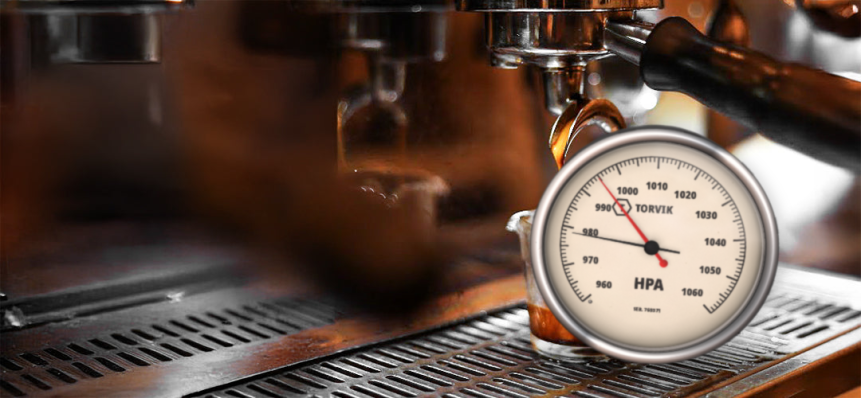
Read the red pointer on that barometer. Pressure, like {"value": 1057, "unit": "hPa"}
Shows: {"value": 995, "unit": "hPa"}
